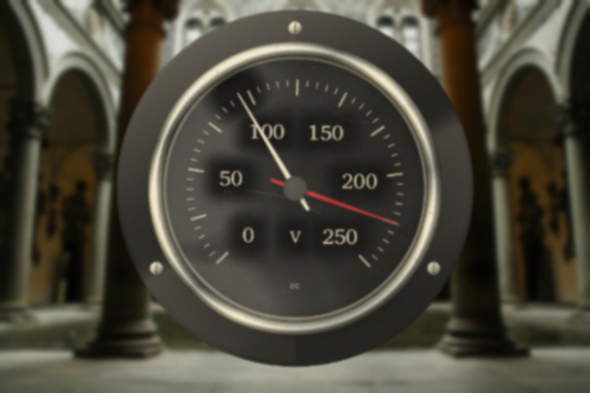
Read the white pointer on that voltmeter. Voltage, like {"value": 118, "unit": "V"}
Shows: {"value": 95, "unit": "V"}
